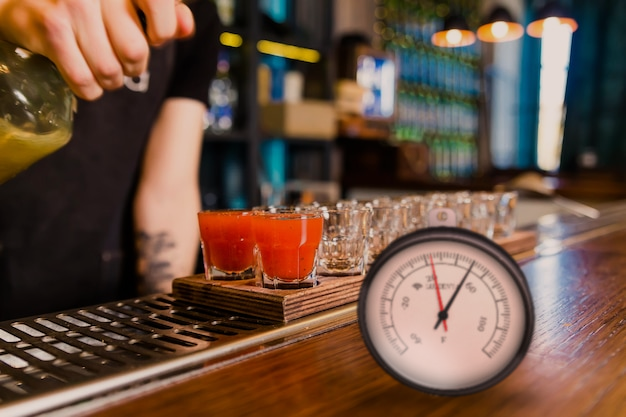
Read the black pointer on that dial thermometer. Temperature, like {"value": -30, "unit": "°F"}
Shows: {"value": 50, "unit": "°F"}
